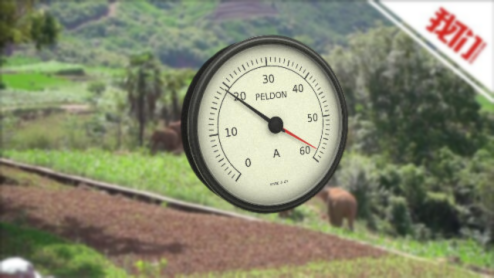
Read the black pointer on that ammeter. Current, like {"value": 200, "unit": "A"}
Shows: {"value": 19, "unit": "A"}
